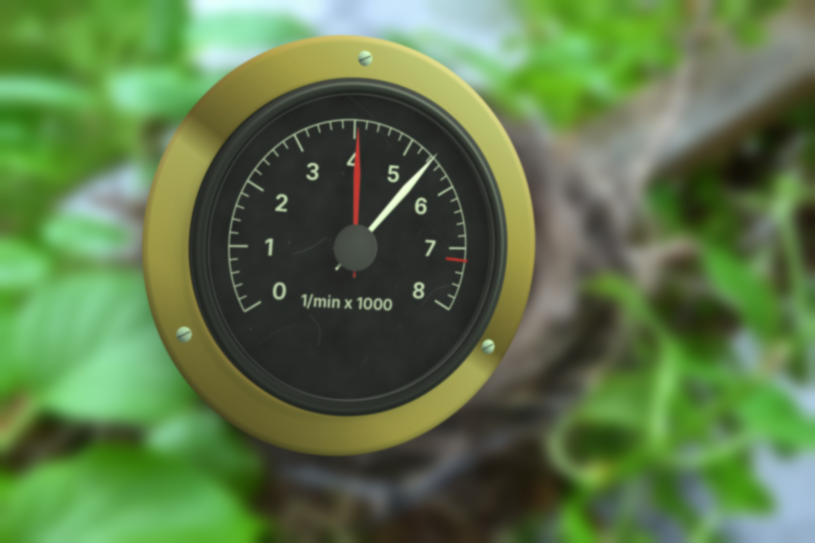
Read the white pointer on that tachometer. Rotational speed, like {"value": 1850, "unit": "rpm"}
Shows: {"value": 5400, "unit": "rpm"}
